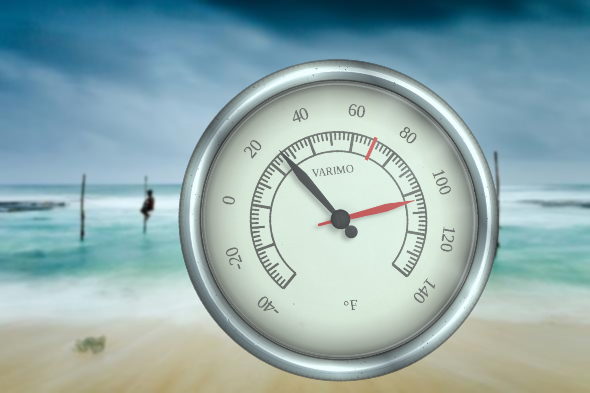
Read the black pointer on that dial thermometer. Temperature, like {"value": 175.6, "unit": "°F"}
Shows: {"value": 26, "unit": "°F"}
